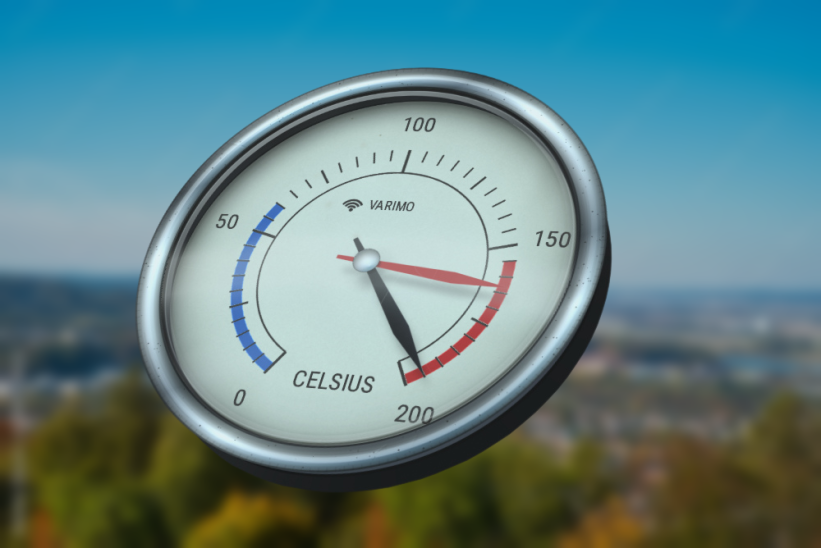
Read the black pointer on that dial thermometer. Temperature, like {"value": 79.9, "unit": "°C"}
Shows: {"value": 195, "unit": "°C"}
